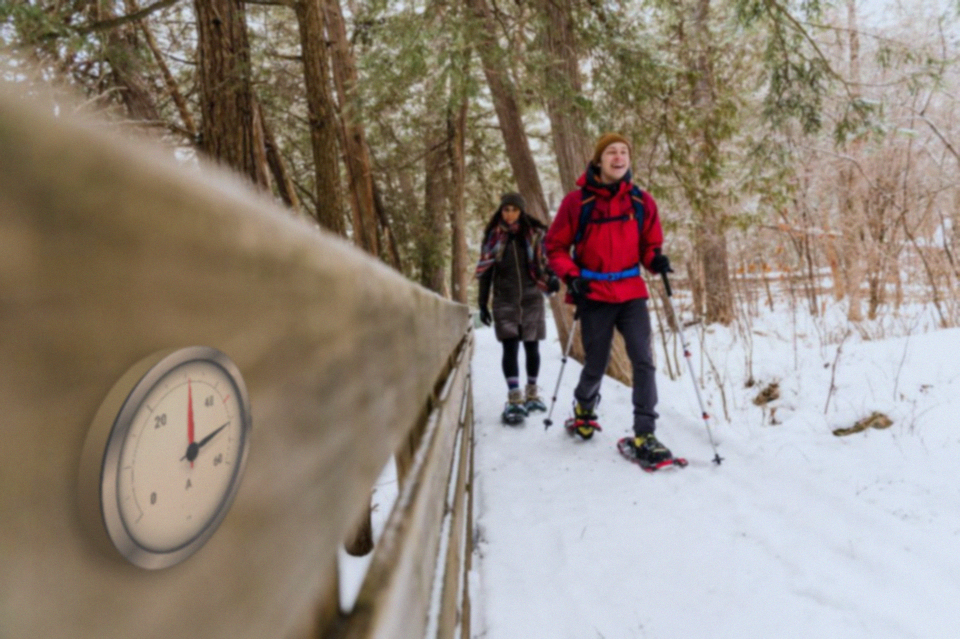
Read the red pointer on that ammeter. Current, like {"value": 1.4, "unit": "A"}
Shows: {"value": 30, "unit": "A"}
